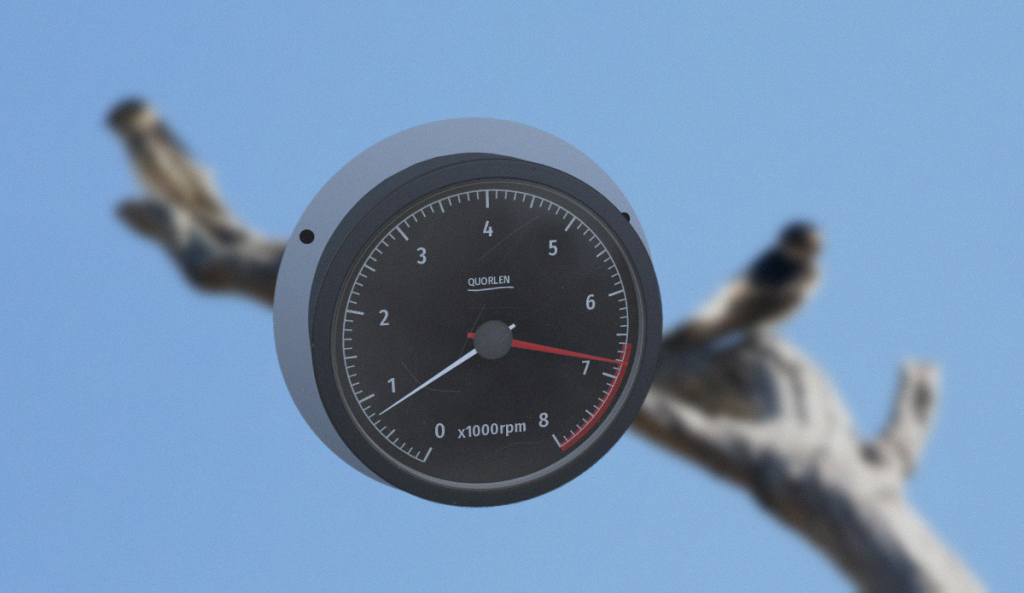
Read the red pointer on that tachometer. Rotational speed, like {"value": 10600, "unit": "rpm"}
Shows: {"value": 6800, "unit": "rpm"}
